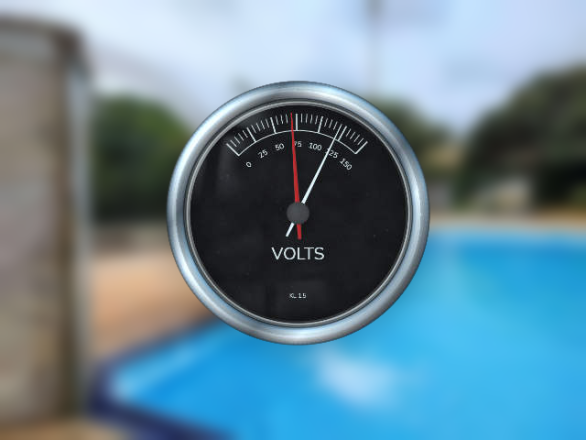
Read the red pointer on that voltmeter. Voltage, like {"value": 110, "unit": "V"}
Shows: {"value": 70, "unit": "V"}
